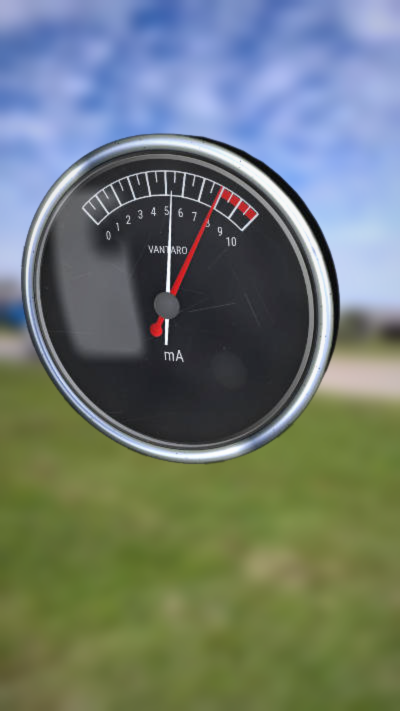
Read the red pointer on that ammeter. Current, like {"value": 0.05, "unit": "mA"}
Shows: {"value": 8, "unit": "mA"}
